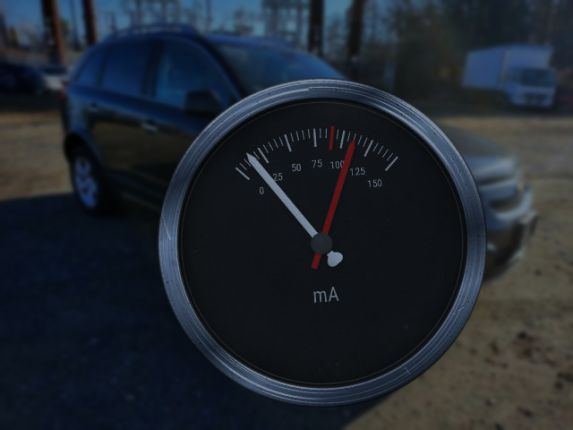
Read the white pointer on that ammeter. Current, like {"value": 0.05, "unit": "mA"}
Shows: {"value": 15, "unit": "mA"}
